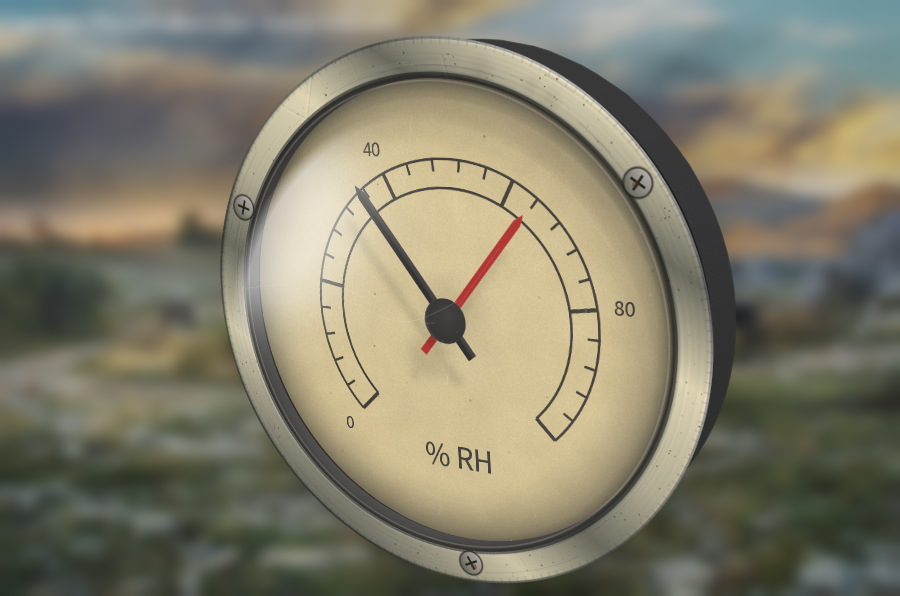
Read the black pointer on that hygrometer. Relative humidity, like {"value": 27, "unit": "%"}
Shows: {"value": 36, "unit": "%"}
